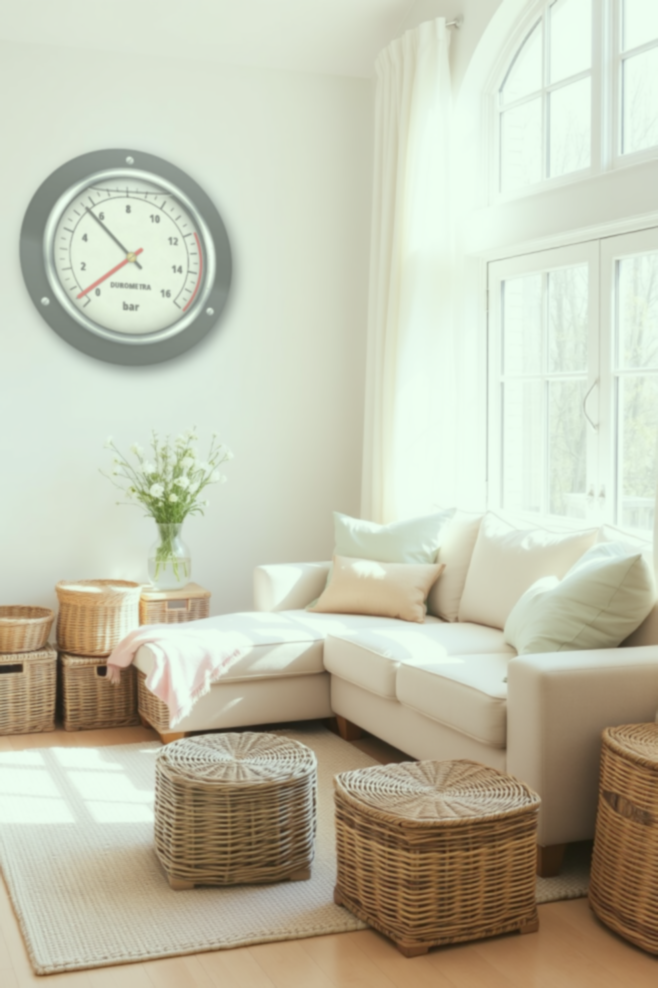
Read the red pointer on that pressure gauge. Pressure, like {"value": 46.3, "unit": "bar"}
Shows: {"value": 0.5, "unit": "bar"}
